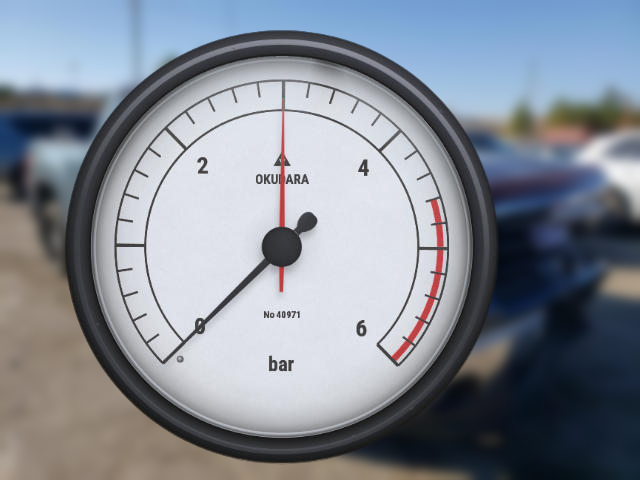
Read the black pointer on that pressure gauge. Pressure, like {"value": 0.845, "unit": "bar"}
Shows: {"value": 0, "unit": "bar"}
